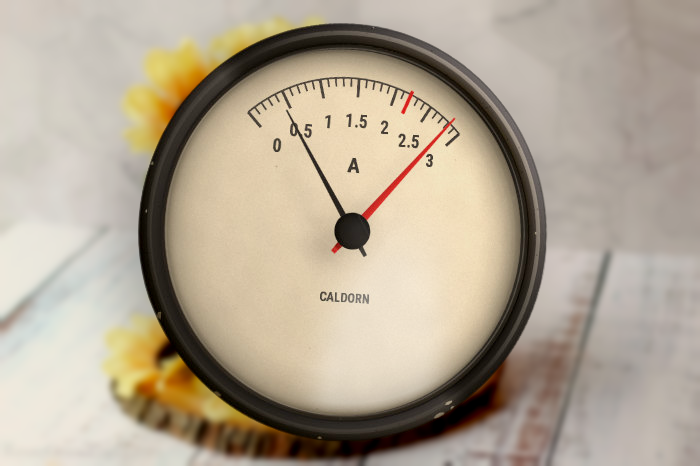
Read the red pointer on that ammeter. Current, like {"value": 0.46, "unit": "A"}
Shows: {"value": 2.8, "unit": "A"}
